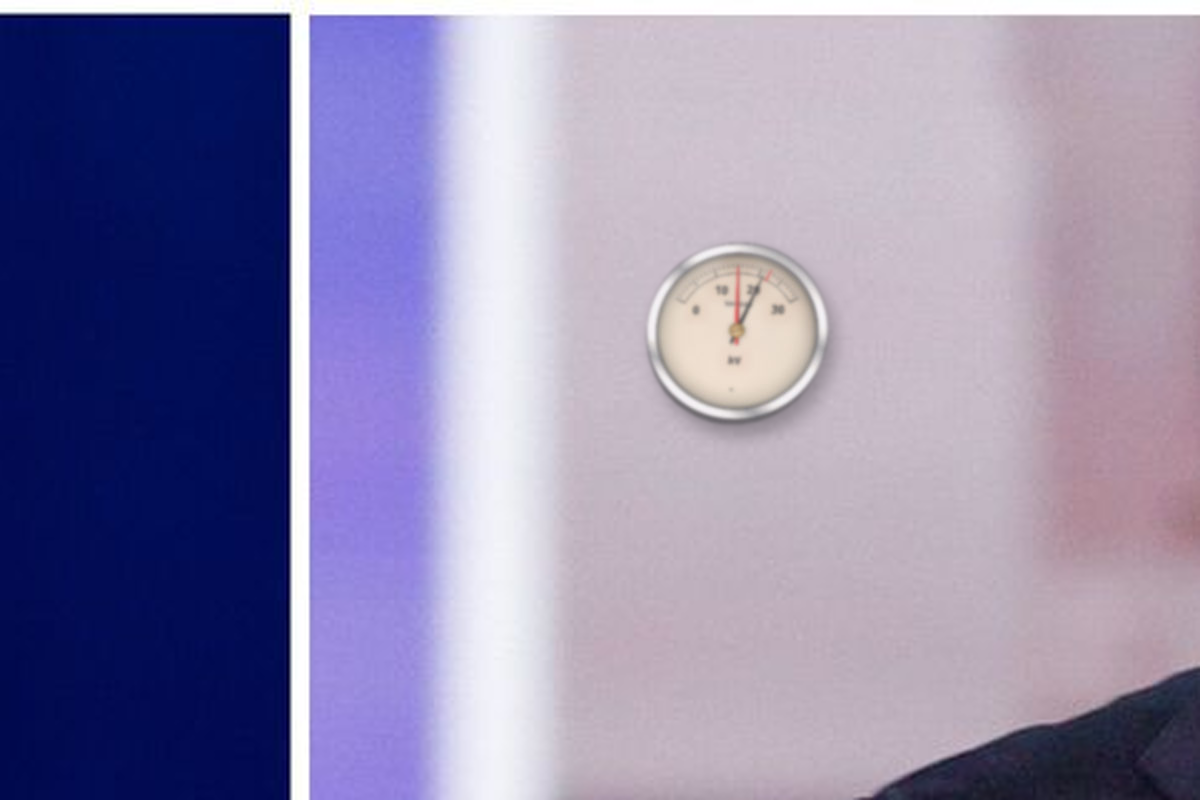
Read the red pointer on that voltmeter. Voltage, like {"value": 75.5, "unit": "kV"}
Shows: {"value": 15, "unit": "kV"}
